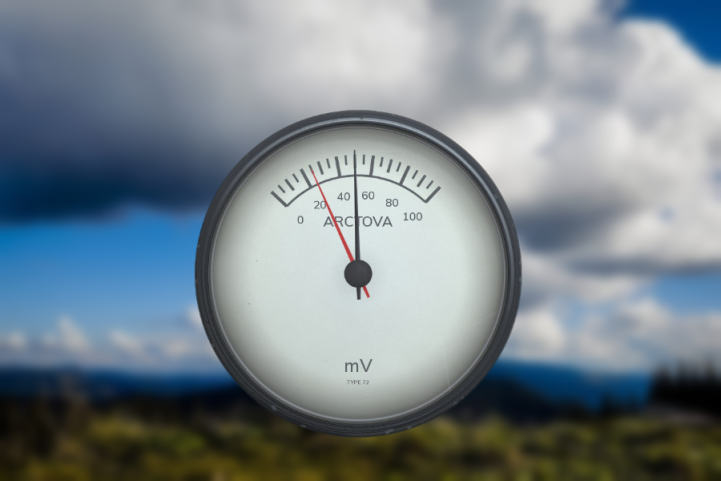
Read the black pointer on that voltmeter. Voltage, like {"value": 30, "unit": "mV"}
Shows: {"value": 50, "unit": "mV"}
